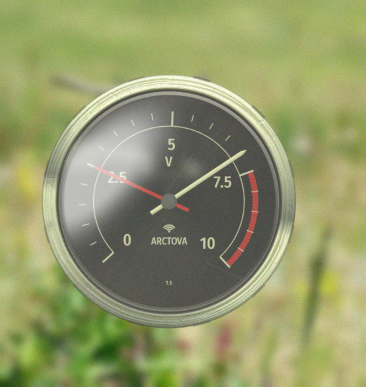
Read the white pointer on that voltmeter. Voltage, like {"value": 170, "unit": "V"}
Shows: {"value": 7, "unit": "V"}
